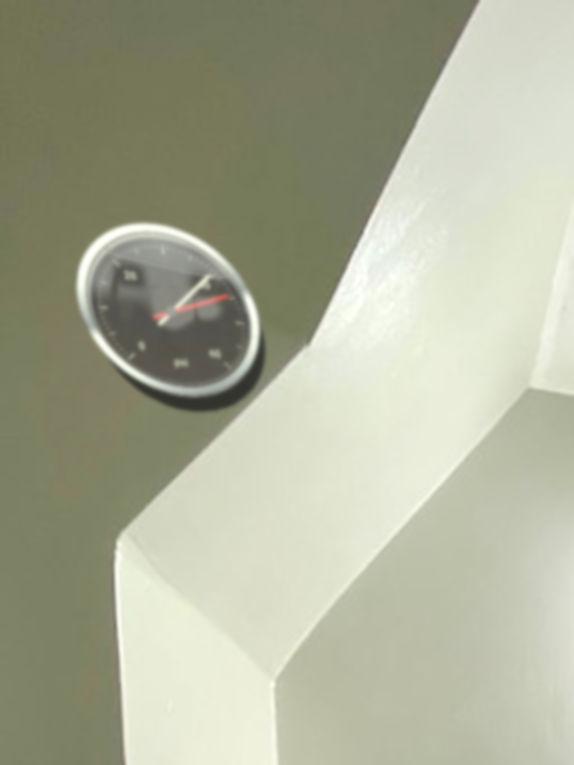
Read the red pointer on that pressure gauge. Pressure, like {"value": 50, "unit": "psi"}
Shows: {"value": 45, "unit": "psi"}
